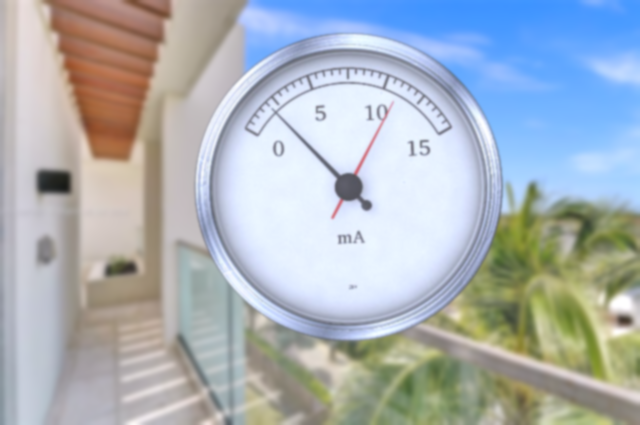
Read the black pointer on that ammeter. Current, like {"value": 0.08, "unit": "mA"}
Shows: {"value": 2, "unit": "mA"}
